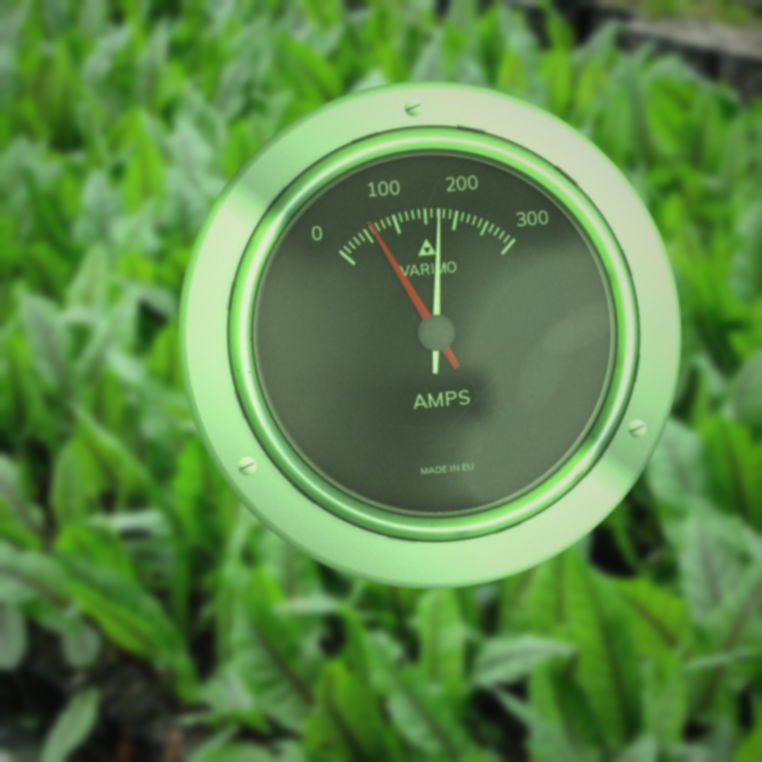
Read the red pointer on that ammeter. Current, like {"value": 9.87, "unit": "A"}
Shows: {"value": 60, "unit": "A"}
